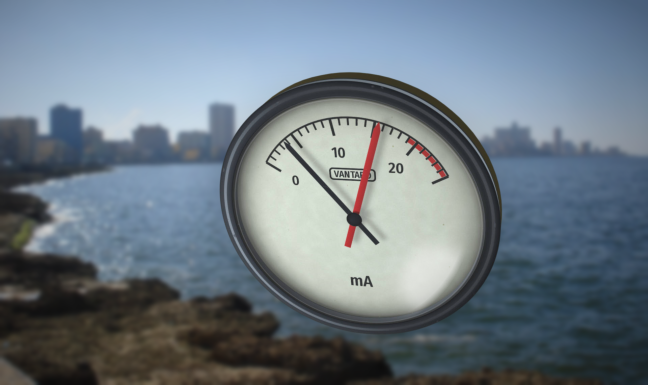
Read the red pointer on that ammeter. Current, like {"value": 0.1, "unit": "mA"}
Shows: {"value": 15.5, "unit": "mA"}
